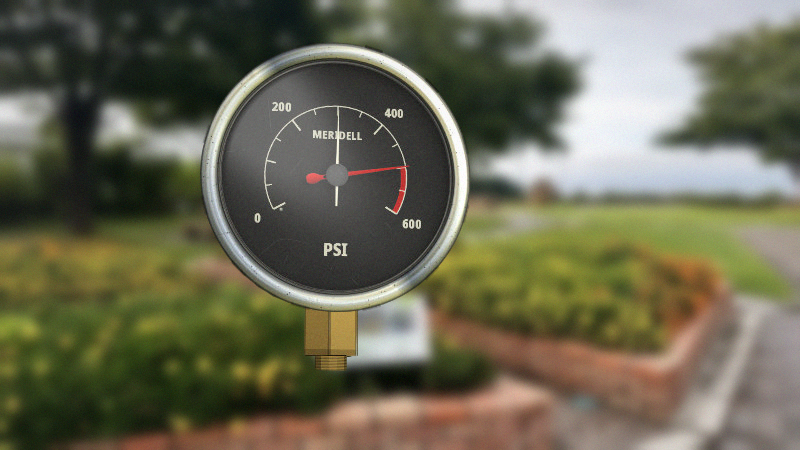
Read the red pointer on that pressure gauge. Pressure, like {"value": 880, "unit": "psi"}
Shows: {"value": 500, "unit": "psi"}
